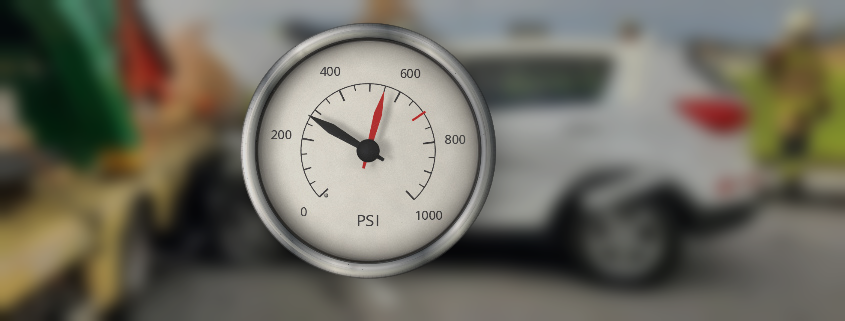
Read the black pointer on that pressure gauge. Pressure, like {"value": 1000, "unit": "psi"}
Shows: {"value": 275, "unit": "psi"}
